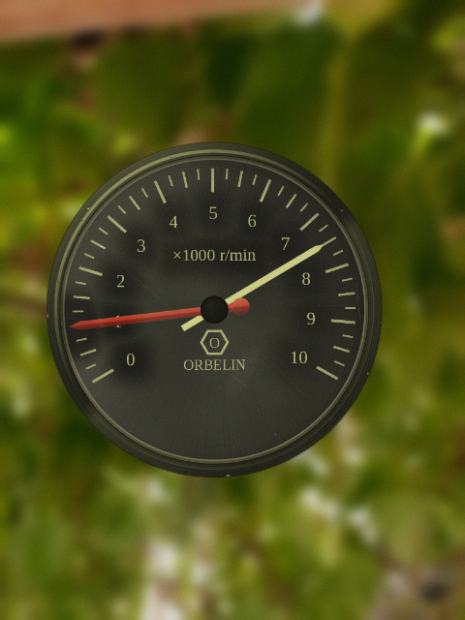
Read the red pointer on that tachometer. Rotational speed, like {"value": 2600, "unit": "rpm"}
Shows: {"value": 1000, "unit": "rpm"}
